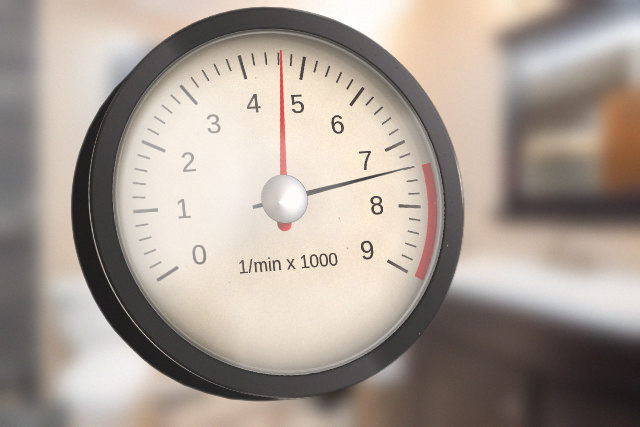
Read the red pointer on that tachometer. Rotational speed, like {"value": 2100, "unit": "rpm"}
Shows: {"value": 4600, "unit": "rpm"}
